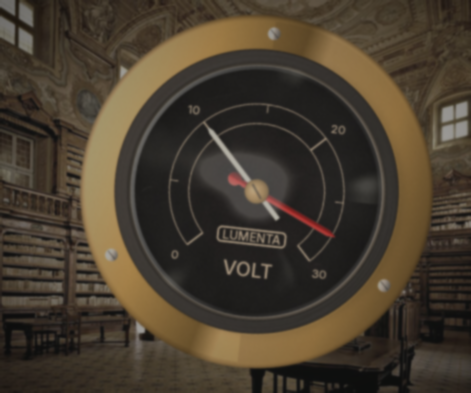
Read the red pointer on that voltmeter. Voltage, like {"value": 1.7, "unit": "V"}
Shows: {"value": 27.5, "unit": "V"}
